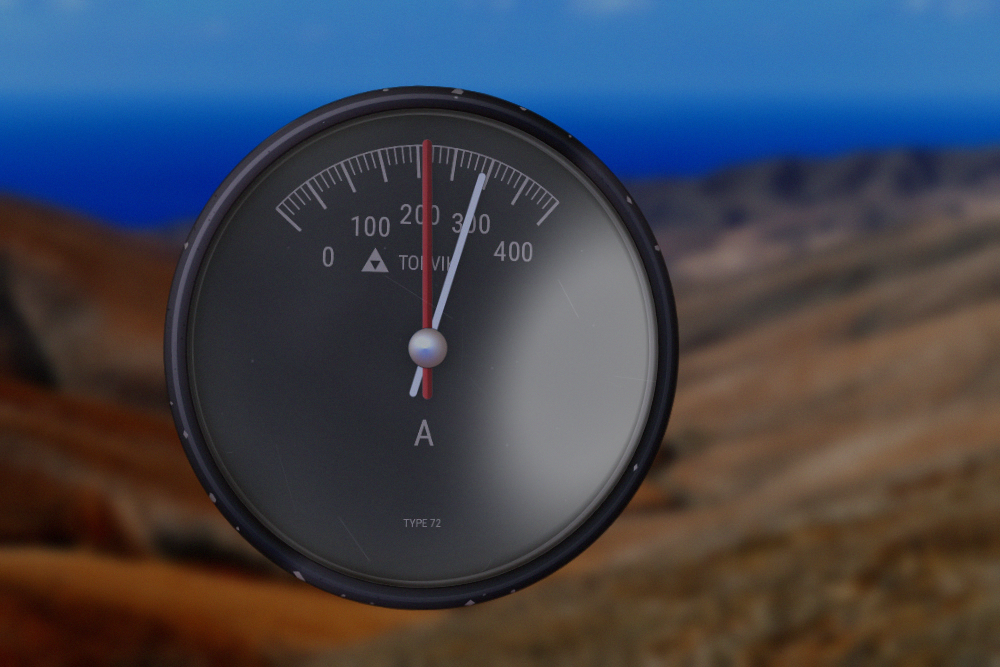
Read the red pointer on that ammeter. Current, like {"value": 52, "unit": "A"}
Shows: {"value": 210, "unit": "A"}
